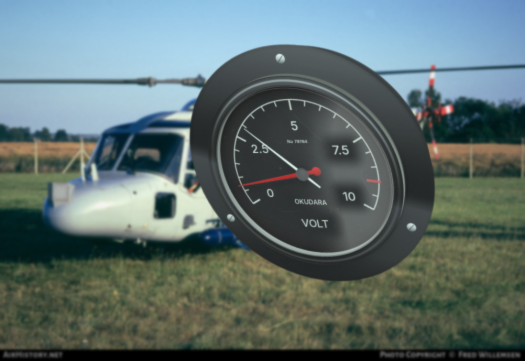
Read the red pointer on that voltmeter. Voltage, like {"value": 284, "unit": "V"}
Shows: {"value": 0.75, "unit": "V"}
